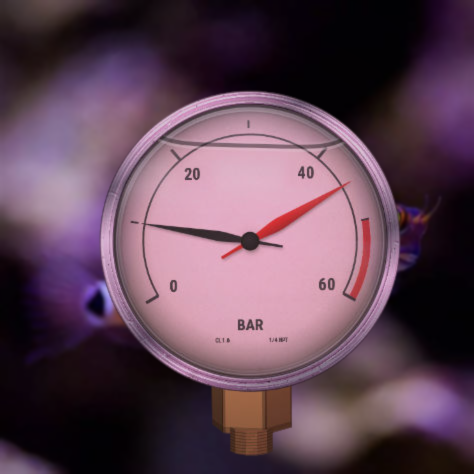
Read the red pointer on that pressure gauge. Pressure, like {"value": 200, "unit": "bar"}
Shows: {"value": 45, "unit": "bar"}
